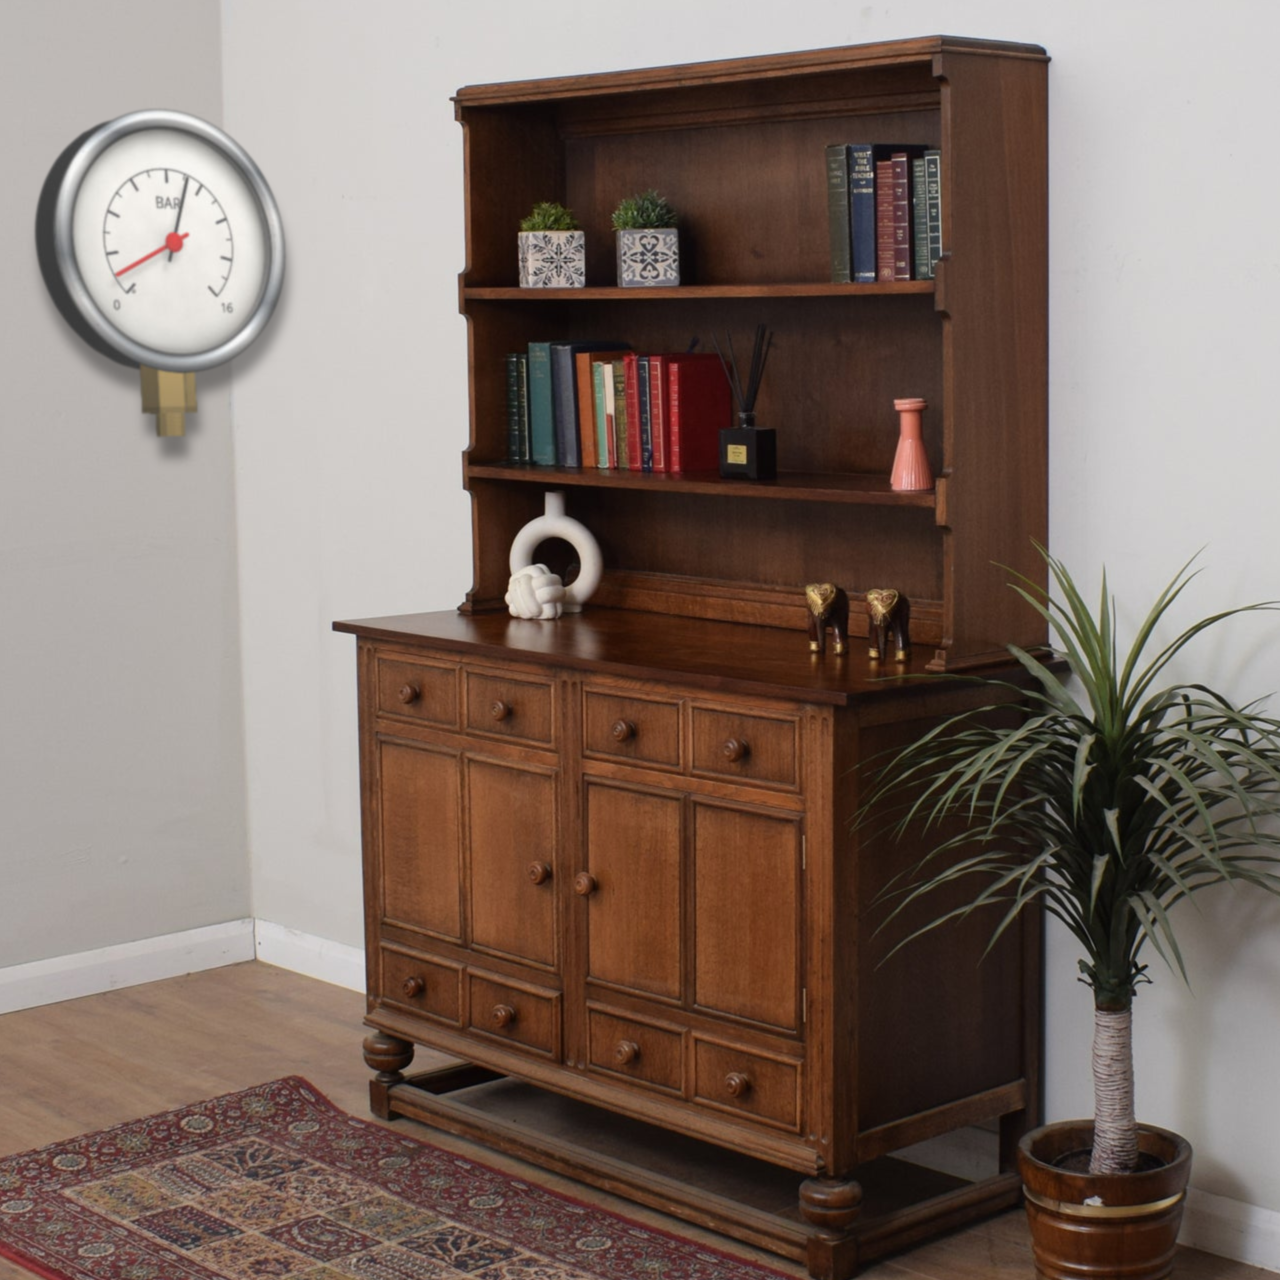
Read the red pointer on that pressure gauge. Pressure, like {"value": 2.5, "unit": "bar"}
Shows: {"value": 1, "unit": "bar"}
